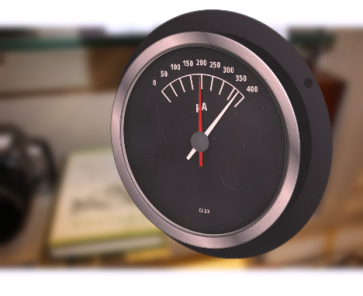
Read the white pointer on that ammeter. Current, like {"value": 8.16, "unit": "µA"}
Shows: {"value": 375, "unit": "µA"}
